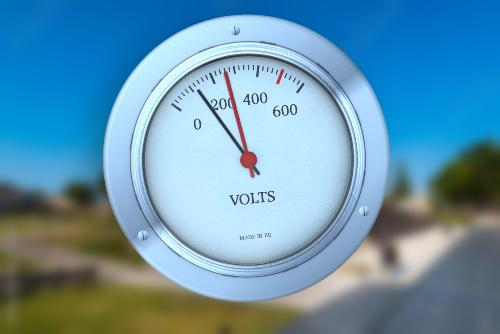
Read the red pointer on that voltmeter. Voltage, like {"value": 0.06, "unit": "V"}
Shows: {"value": 260, "unit": "V"}
